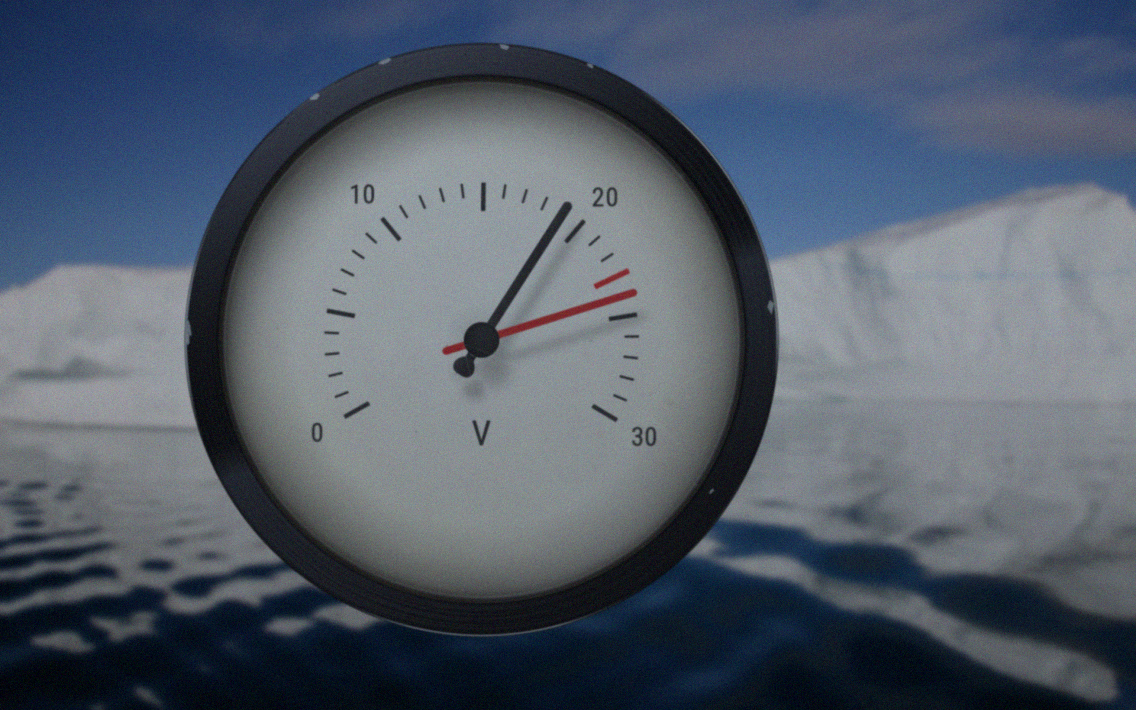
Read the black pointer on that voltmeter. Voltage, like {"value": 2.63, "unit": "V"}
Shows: {"value": 19, "unit": "V"}
